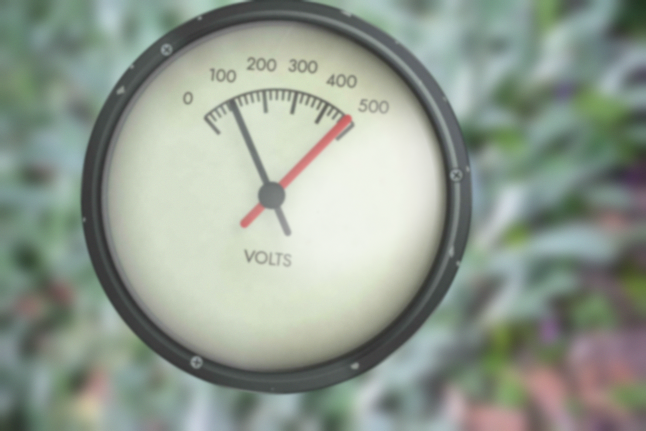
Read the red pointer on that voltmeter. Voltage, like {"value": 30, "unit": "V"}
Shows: {"value": 480, "unit": "V"}
